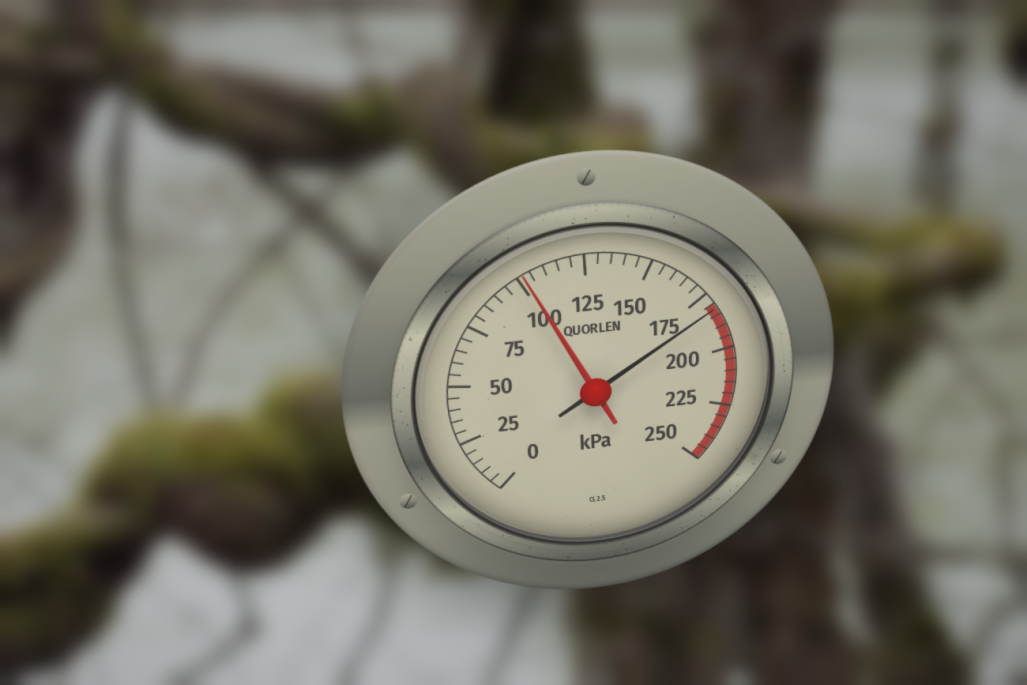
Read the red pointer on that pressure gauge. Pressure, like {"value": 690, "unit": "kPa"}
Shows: {"value": 102.5, "unit": "kPa"}
